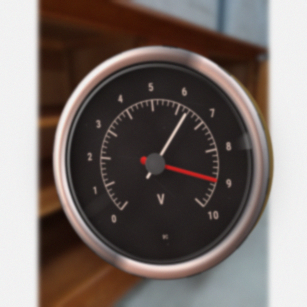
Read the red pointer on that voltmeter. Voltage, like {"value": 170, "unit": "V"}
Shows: {"value": 9, "unit": "V"}
